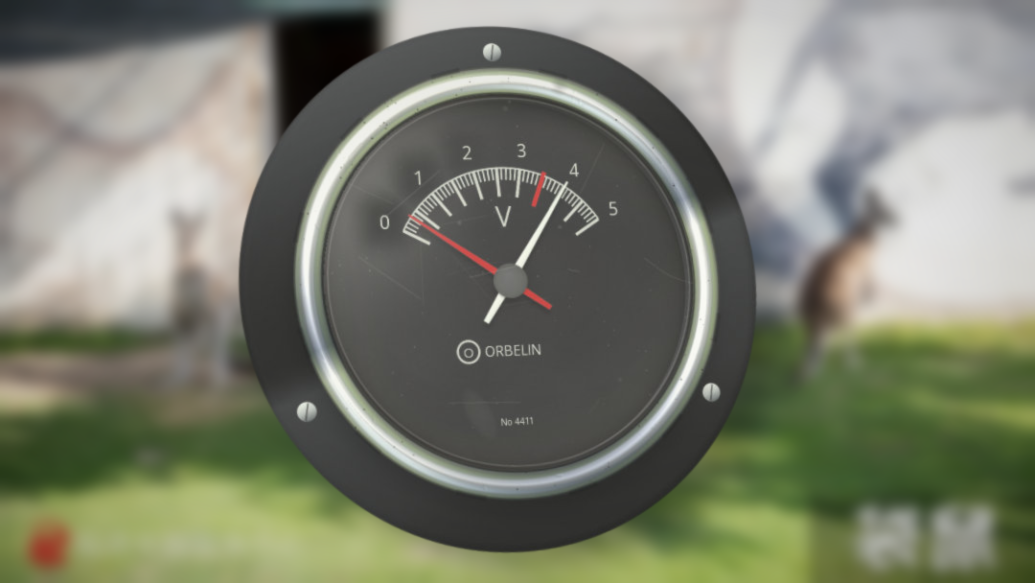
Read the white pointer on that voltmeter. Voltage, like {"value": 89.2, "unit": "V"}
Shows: {"value": 4, "unit": "V"}
